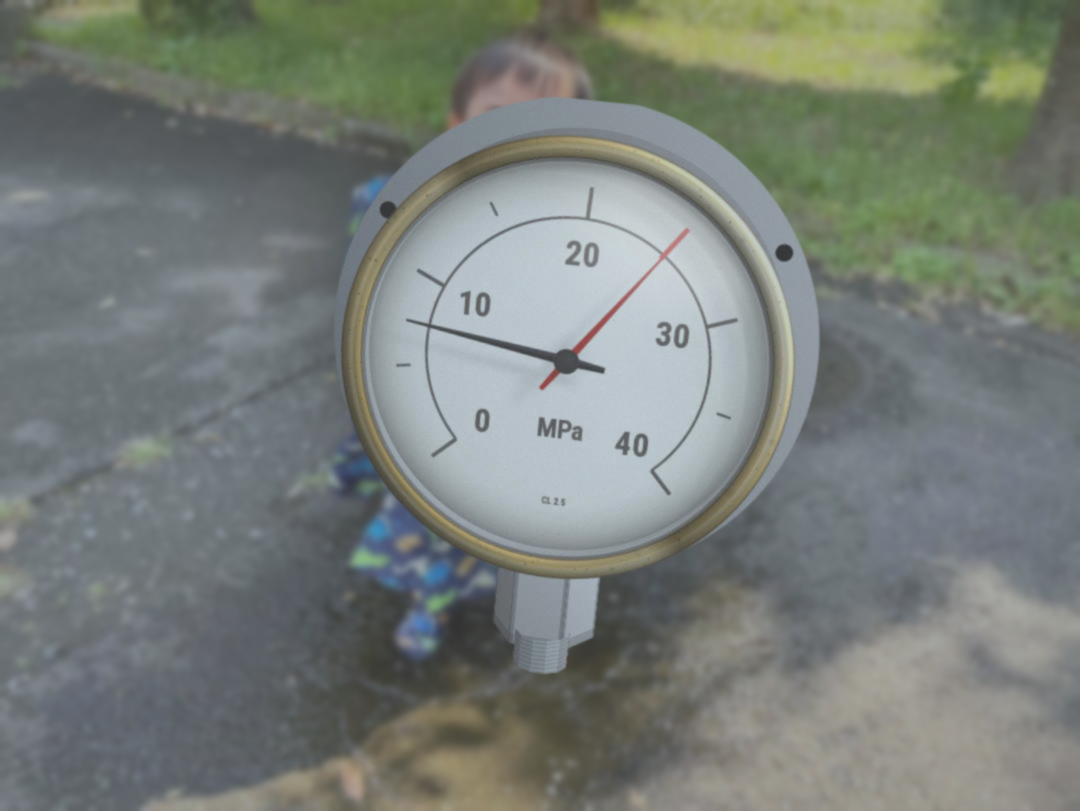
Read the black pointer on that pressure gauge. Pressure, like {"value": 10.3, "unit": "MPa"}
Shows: {"value": 7.5, "unit": "MPa"}
